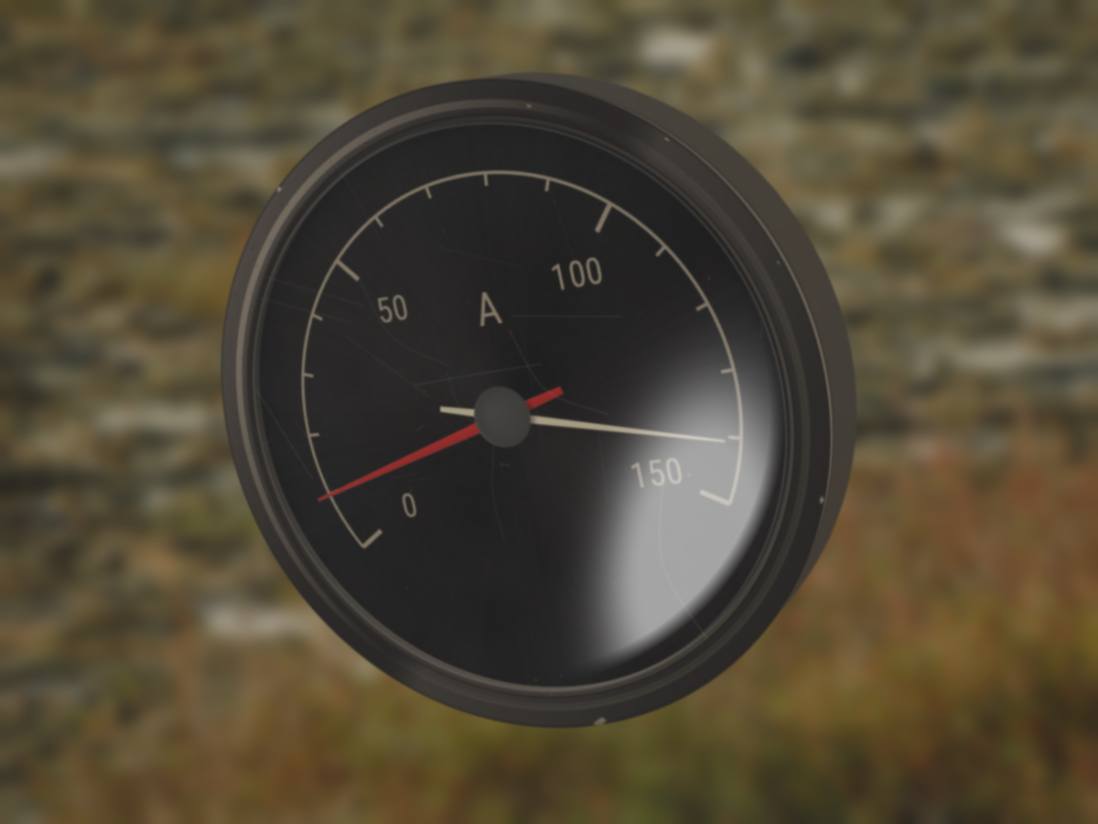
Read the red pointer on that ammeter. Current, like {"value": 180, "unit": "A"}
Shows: {"value": 10, "unit": "A"}
